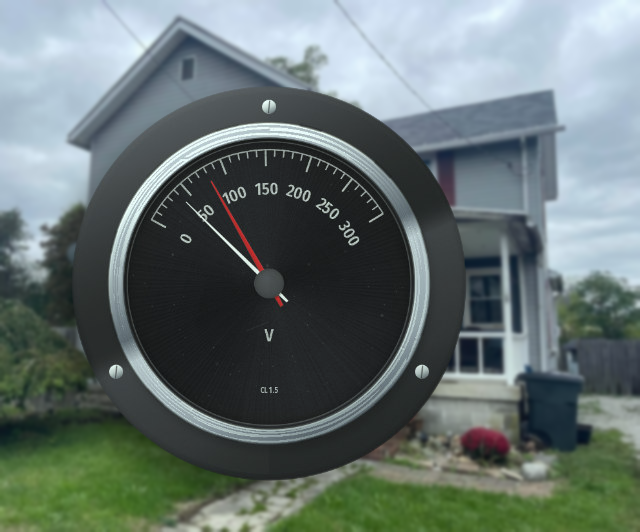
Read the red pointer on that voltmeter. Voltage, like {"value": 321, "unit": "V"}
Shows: {"value": 80, "unit": "V"}
